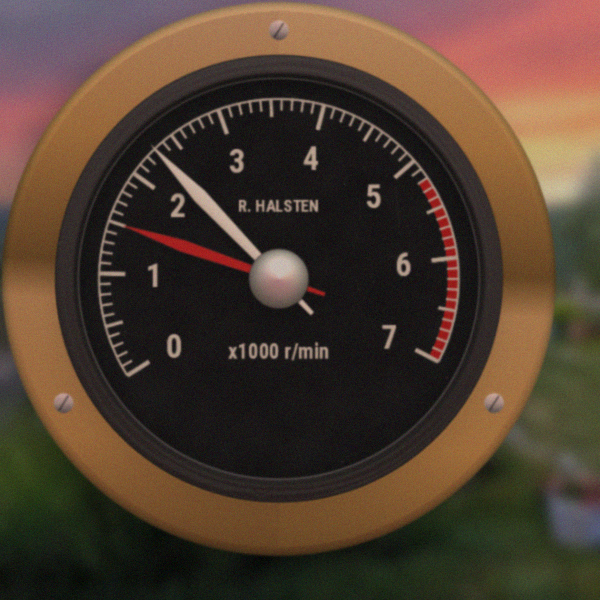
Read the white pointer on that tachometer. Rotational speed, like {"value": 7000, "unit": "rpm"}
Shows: {"value": 2300, "unit": "rpm"}
